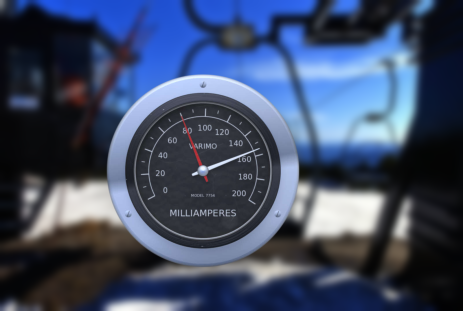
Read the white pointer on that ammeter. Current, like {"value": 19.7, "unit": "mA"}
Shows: {"value": 155, "unit": "mA"}
